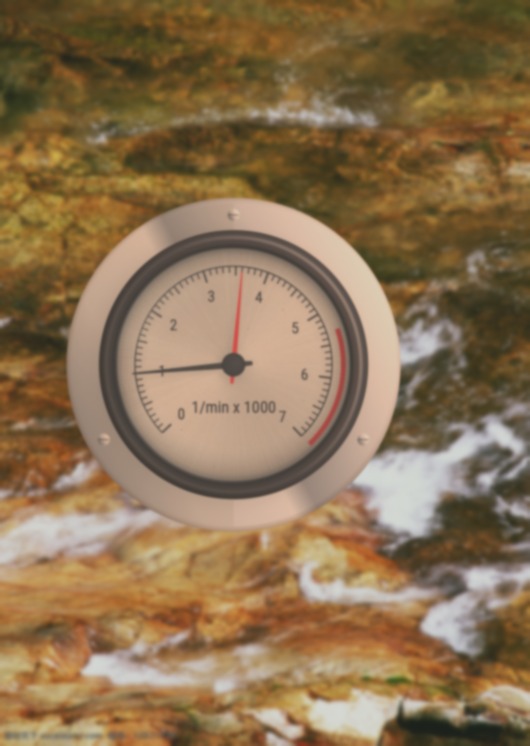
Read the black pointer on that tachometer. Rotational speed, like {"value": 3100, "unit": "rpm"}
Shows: {"value": 1000, "unit": "rpm"}
